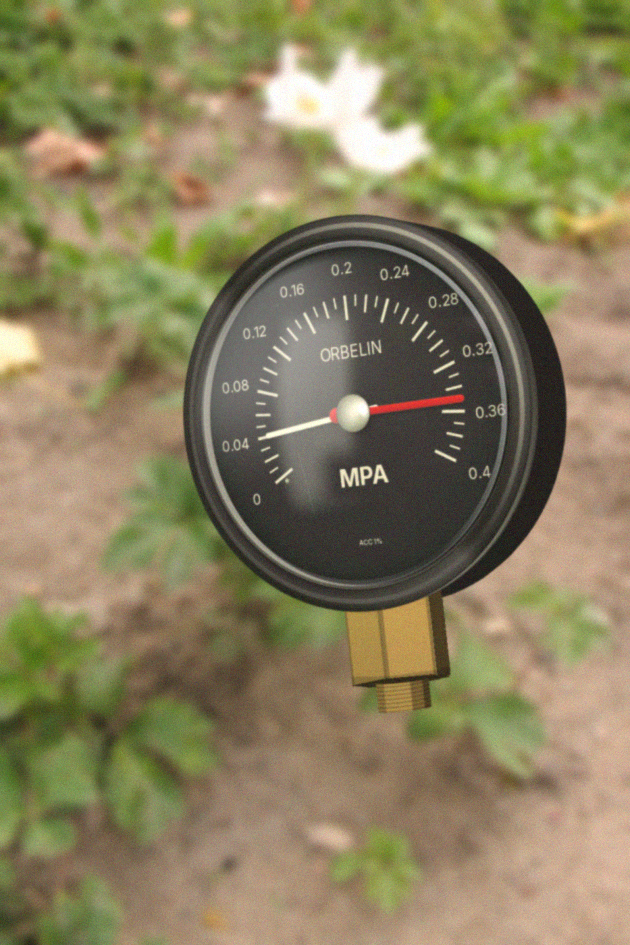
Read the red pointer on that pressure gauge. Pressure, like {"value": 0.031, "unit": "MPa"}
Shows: {"value": 0.35, "unit": "MPa"}
